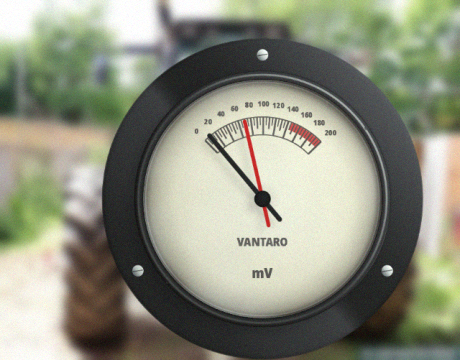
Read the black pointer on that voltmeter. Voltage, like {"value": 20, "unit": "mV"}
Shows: {"value": 10, "unit": "mV"}
